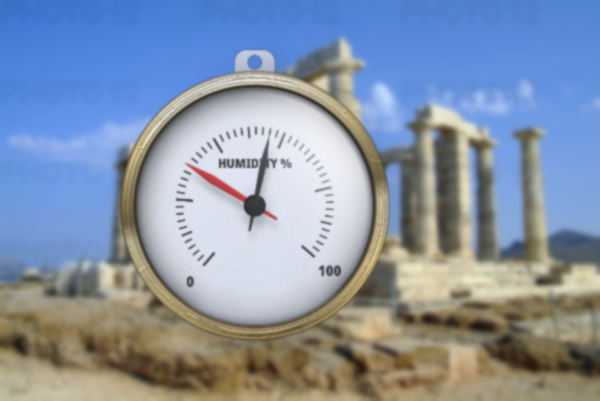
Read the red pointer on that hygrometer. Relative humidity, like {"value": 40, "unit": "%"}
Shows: {"value": 30, "unit": "%"}
